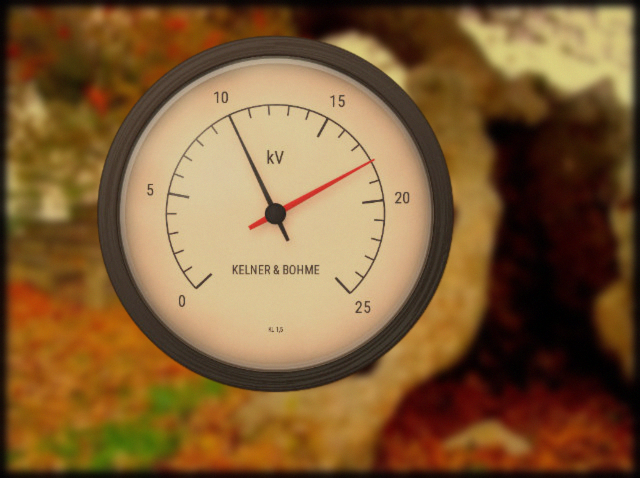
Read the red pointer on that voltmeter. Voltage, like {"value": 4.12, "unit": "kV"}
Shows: {"value": 18, "unit": "kV"}
